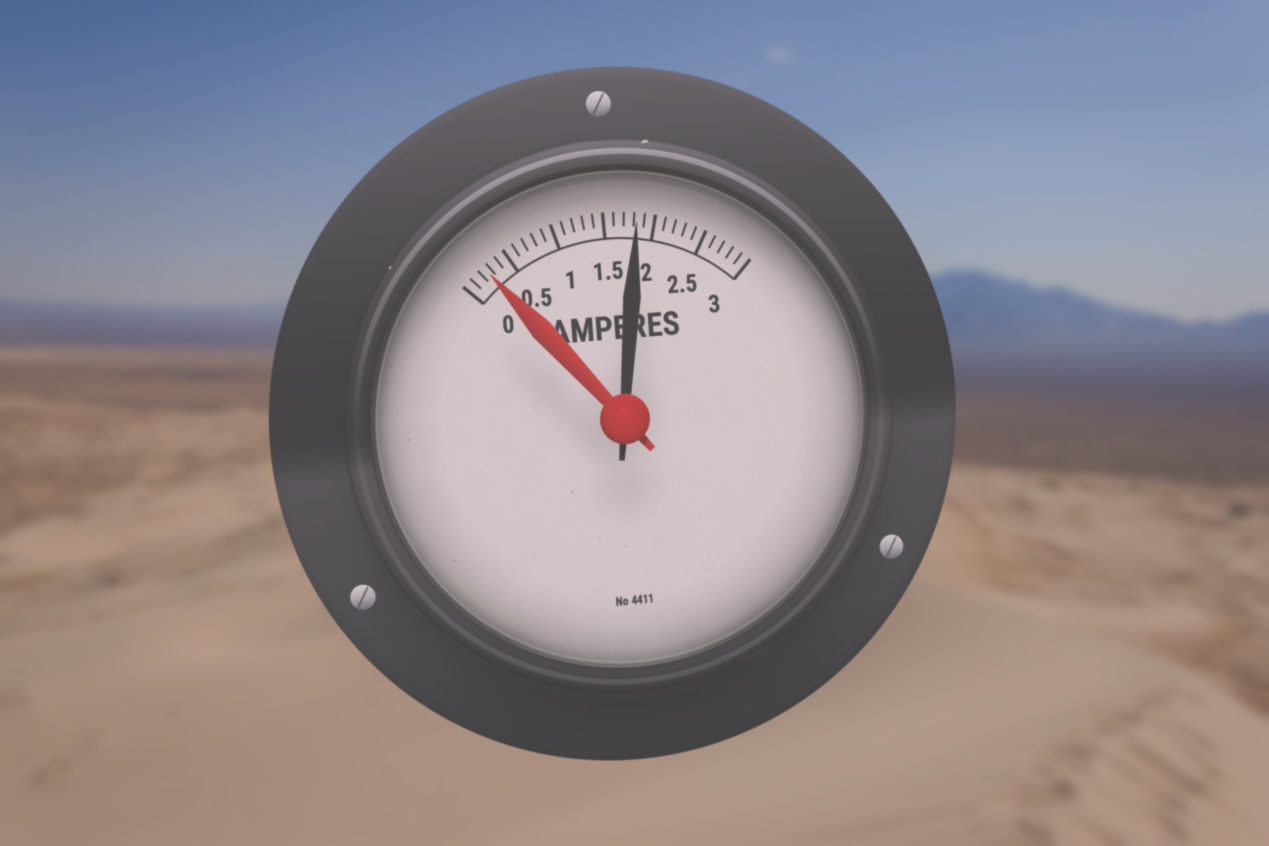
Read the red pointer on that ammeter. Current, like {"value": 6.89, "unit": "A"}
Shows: {"value": 0.25, "unit": "A"}
